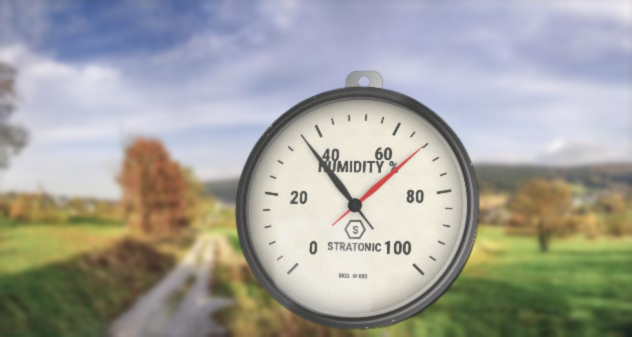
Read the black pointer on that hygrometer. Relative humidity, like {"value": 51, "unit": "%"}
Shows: {"value": 36, "unit": "%"}
